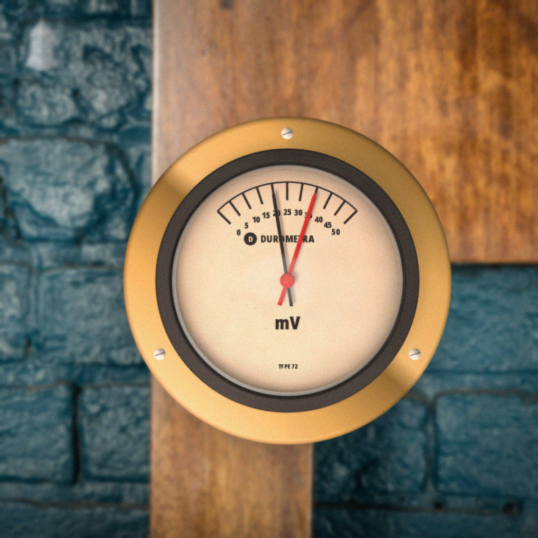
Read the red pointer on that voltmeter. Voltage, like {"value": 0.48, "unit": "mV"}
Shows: {"value": 35, "unit": "mV"}
